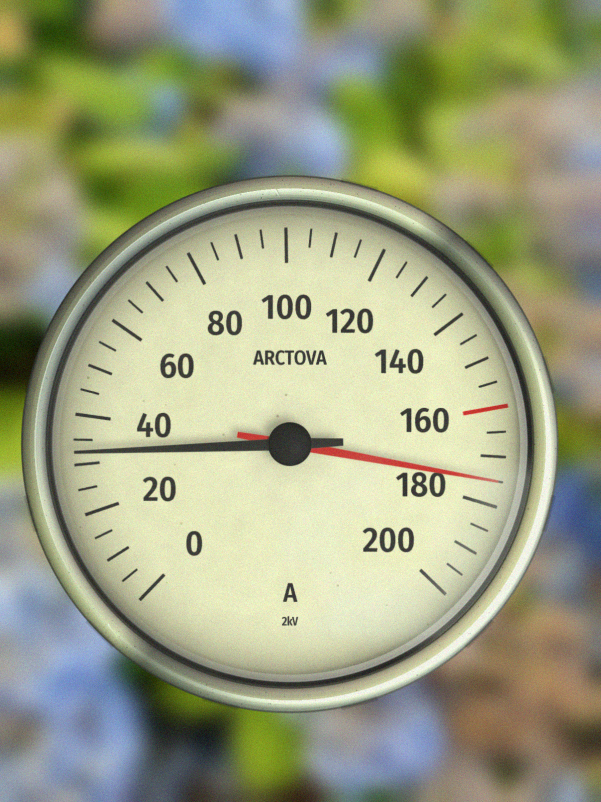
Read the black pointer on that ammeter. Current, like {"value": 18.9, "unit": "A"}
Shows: {"value": 32.5, "unit": "A"}
